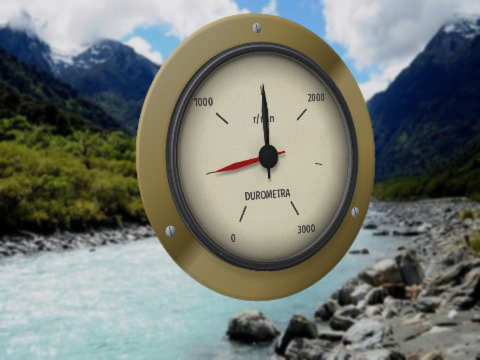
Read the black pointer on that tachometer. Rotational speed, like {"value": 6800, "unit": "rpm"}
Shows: {"value": 1500, "unit": "rpm"}
